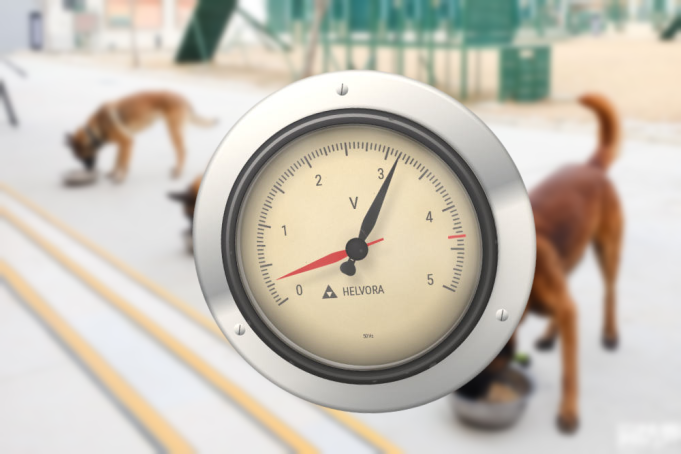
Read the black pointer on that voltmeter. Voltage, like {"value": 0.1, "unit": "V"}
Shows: {"value": 3.15, "unit": "V"}
